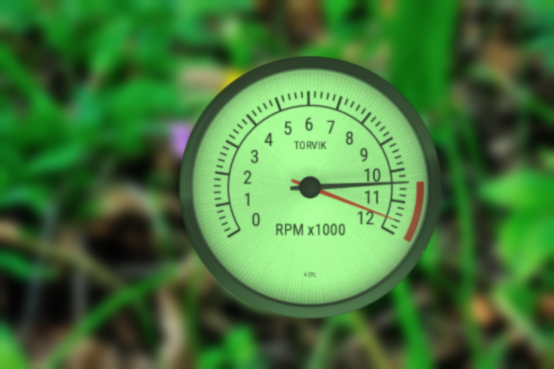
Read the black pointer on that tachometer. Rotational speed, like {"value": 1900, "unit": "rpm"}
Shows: {"value": 10400, "unit": "rpm"}
